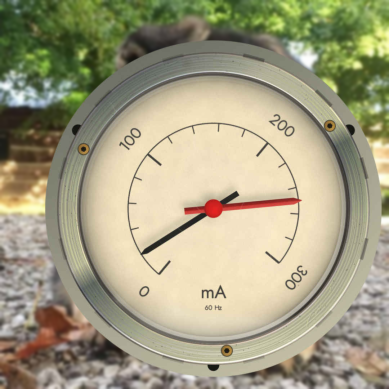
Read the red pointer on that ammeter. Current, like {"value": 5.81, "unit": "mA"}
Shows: {"value": 250, "unit": "mA"}
